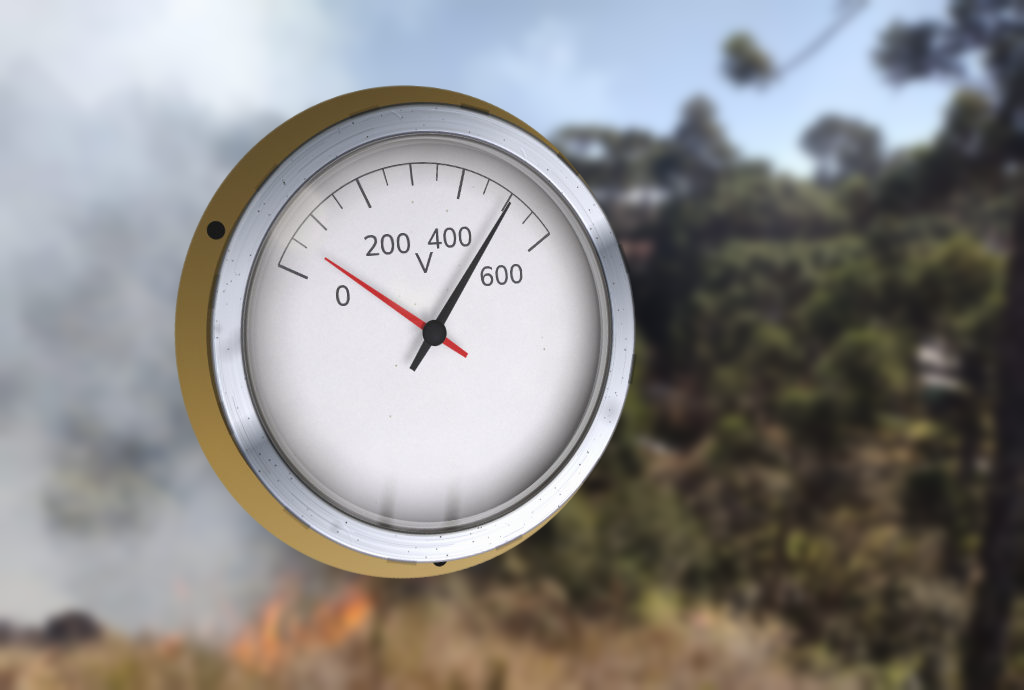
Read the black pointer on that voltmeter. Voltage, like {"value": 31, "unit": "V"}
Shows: {"value": 500, "unit": "V"}
